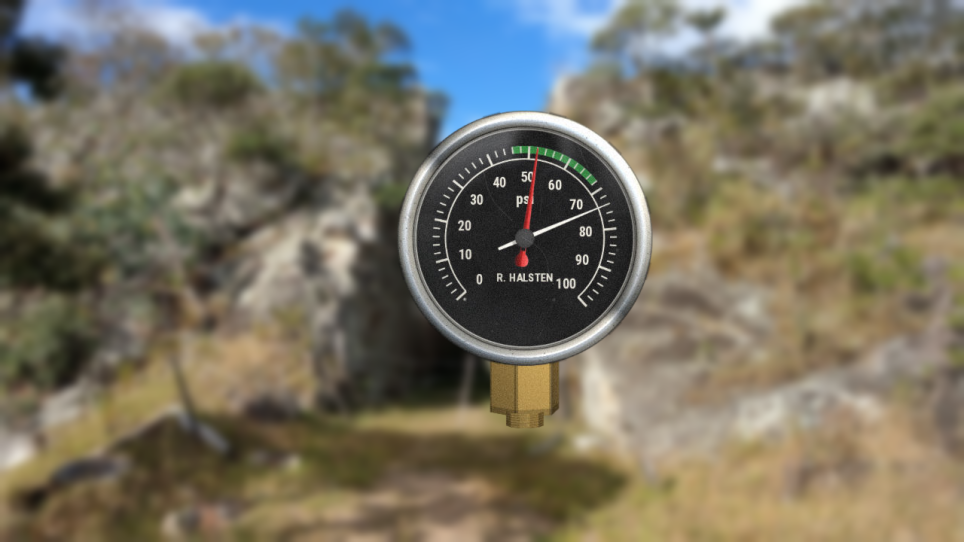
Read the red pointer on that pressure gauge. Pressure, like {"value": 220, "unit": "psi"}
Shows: {"value": 52, "unit": "psi"}
